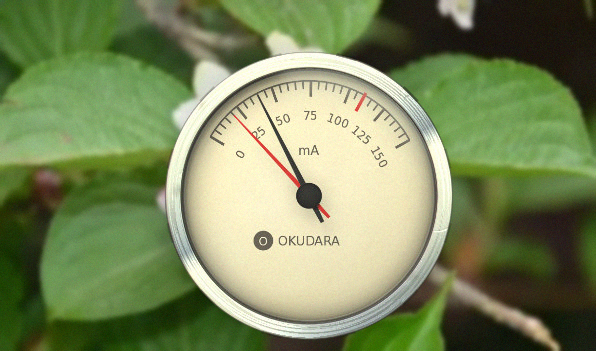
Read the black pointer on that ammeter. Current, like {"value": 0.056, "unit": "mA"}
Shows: {"value": 40, "unit": "mA"}
